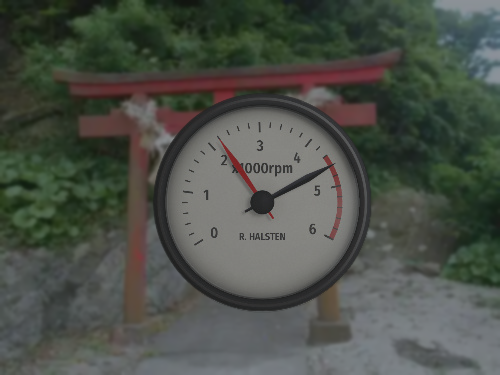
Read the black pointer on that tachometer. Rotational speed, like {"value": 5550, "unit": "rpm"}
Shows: {"value": 4600, "unit": "rpm"}
